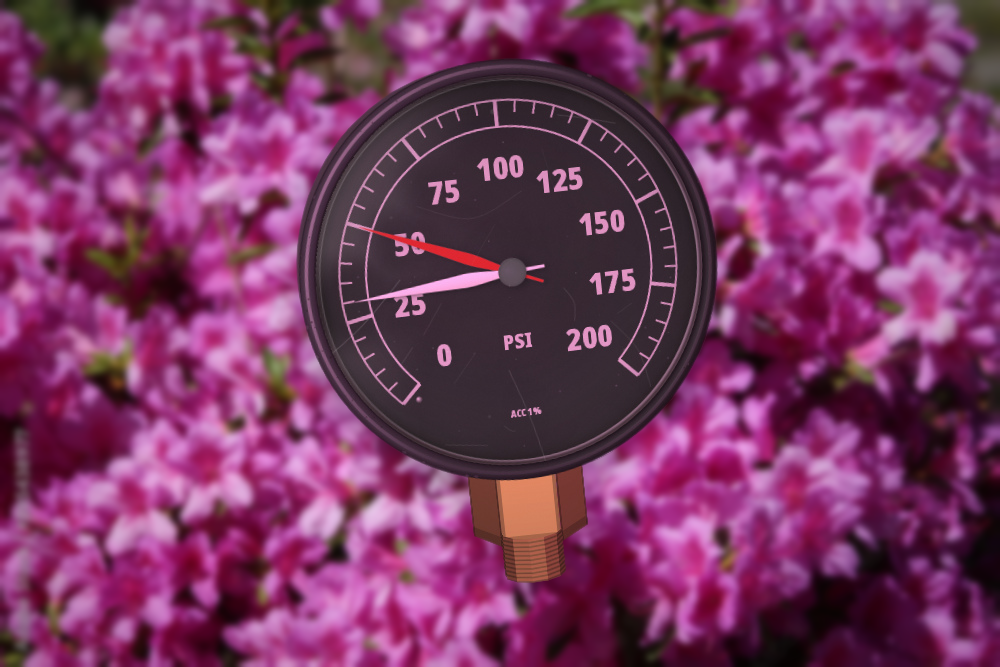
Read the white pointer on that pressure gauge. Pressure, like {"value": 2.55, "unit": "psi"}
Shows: {"value": 30, "unit": "psi"}
